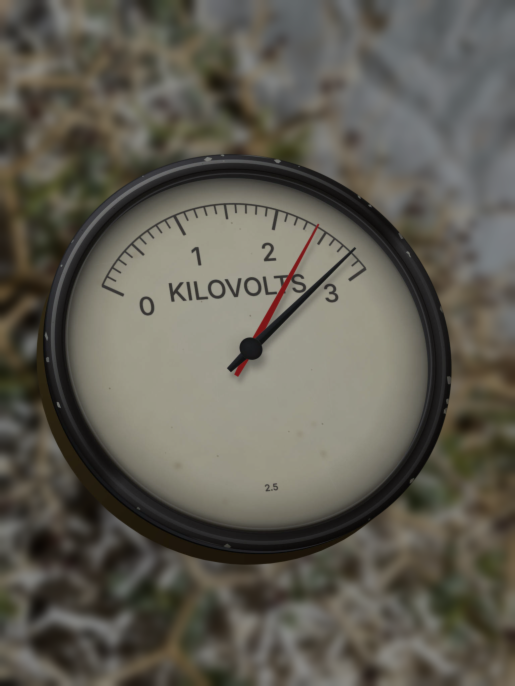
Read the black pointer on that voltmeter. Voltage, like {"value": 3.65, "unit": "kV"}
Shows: {"value": 2.8, "unit": "kV"}
